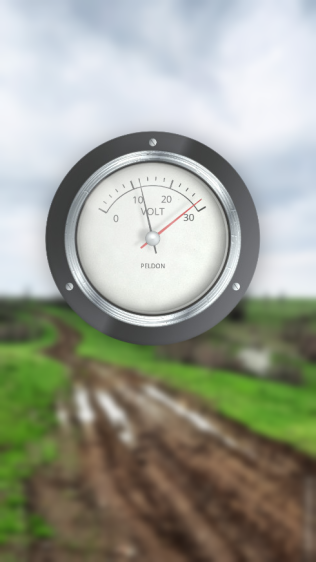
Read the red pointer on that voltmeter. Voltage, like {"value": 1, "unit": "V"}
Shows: {"value": 28, "unit": "V"}
